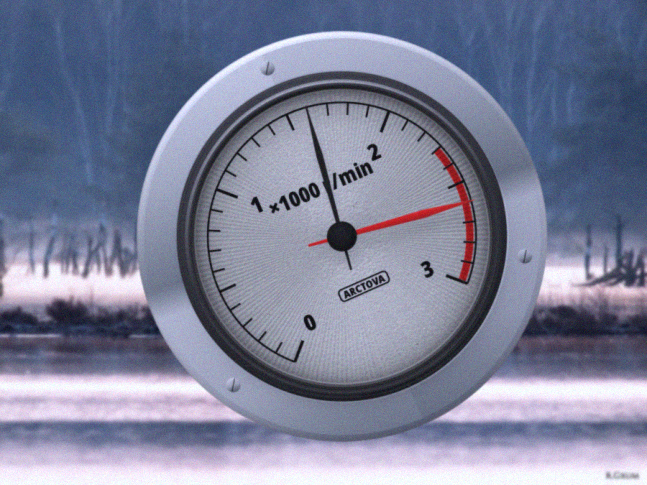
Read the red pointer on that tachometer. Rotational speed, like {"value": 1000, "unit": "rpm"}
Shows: {"value": 2600, "unit": "rpm"}
